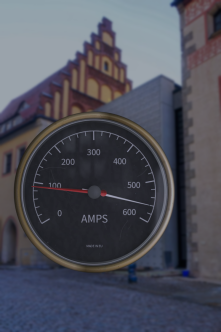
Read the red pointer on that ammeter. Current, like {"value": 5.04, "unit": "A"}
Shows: {"value": 90, "unit": "A"}
